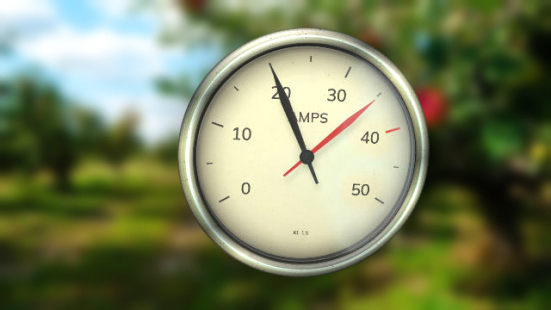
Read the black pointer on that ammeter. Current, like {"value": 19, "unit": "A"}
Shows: {"value": 20, "unit": "A"}
